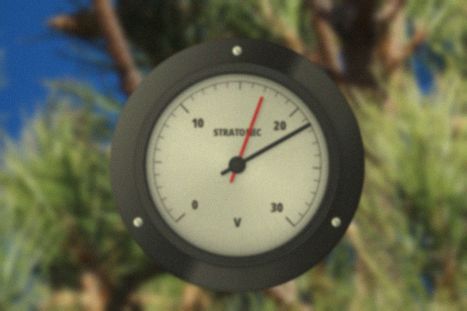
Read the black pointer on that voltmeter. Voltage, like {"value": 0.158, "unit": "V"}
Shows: {"value": 21.5, "unit": "V"}
